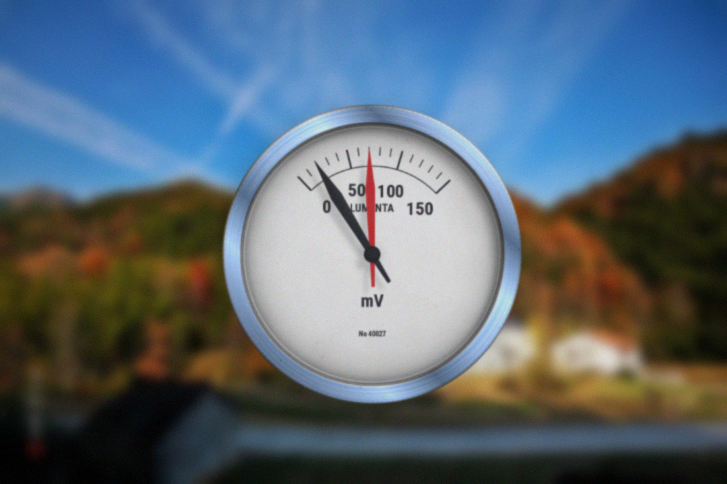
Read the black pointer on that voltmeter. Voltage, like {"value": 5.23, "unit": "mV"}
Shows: {"value": 20, "unit": "mV"}
